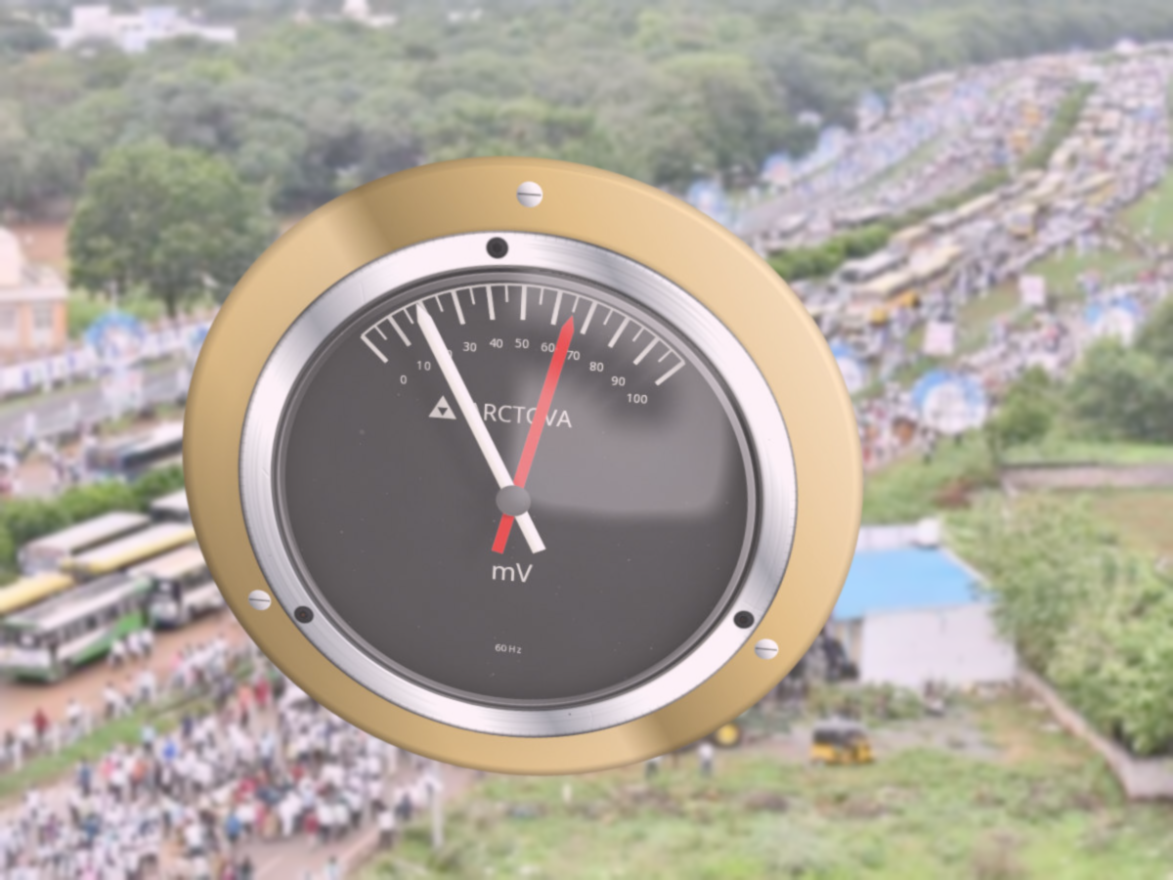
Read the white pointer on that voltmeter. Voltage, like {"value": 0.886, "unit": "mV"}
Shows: {"value": 20, "unit": "mV"}
